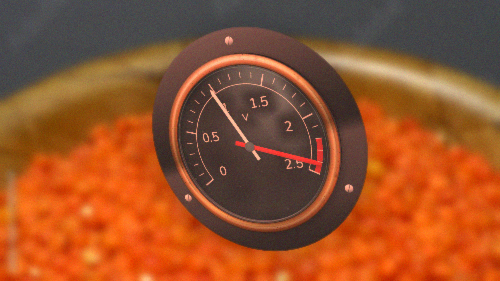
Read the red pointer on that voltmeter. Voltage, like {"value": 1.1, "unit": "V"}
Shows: {"value": 2.4, "unit": "V"}
